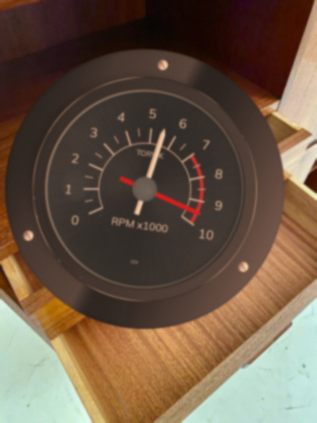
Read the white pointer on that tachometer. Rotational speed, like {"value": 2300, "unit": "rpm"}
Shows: {"value": 5500, "unit": "rpm"}
